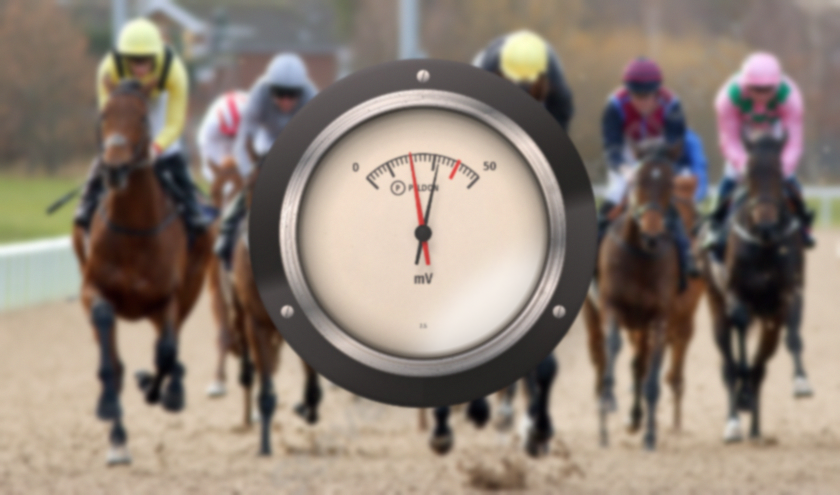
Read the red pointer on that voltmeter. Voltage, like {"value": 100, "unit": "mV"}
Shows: {"value": 20, "unit": "mV"}
